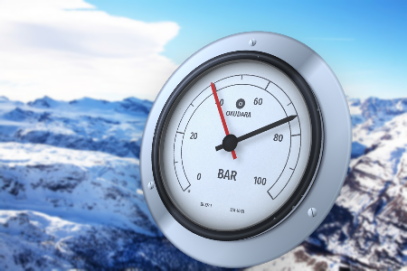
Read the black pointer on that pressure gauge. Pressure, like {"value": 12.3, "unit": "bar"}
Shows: {"value": 75, "unit": "bar"}
